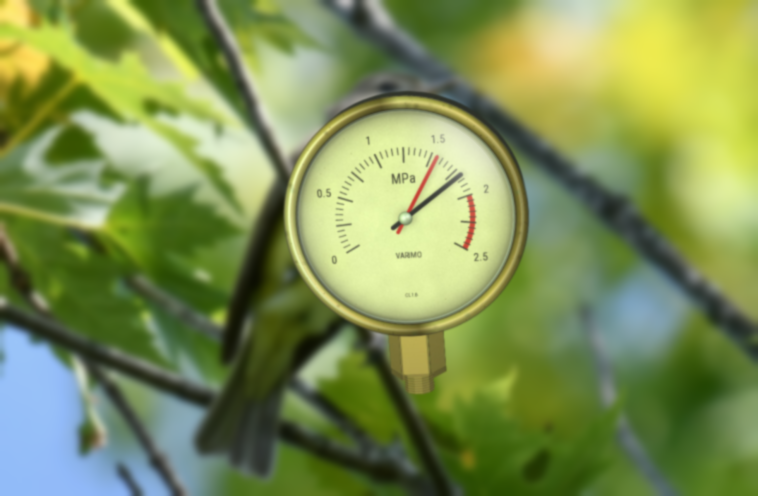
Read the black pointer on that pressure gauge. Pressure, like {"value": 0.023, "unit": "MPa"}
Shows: {"value": 1.8, "unit": "MPa"}
